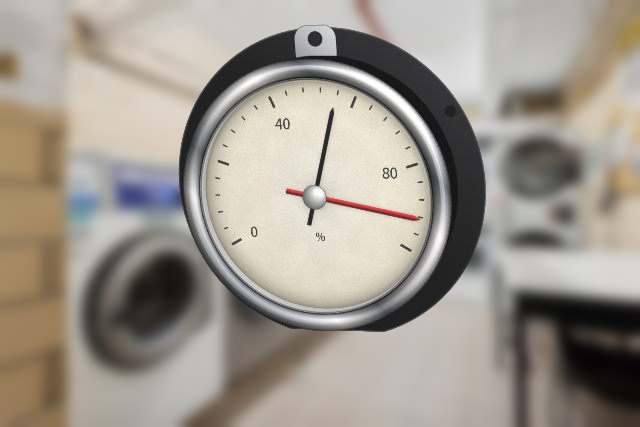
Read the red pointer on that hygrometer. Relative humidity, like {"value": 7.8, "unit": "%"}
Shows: {"value": 92, "unit": "%"}
